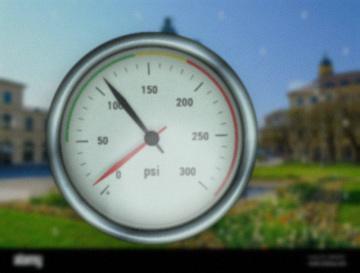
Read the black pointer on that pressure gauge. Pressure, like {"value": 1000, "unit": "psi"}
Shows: {"value": 110, "unit": "psi"}
